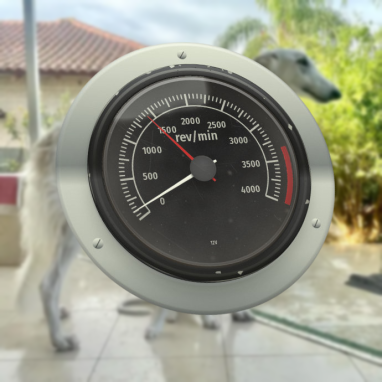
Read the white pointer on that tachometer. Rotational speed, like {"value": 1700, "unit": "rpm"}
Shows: {"value": 100, "unit": "rpm"}
